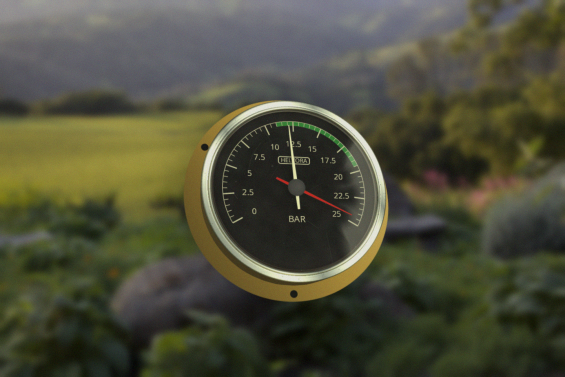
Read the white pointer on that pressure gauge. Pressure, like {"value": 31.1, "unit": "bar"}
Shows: {"value": 12, "unit": "bar"}
